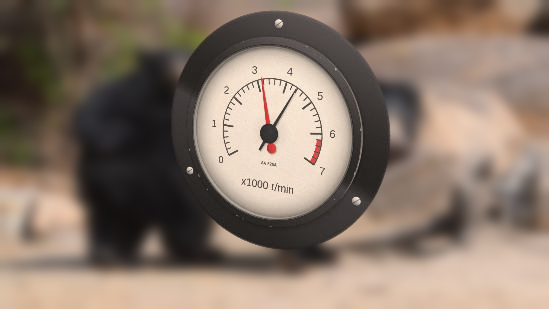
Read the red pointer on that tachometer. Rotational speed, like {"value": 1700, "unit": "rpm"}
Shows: {"value": 3200, "unit": "rpm"}
